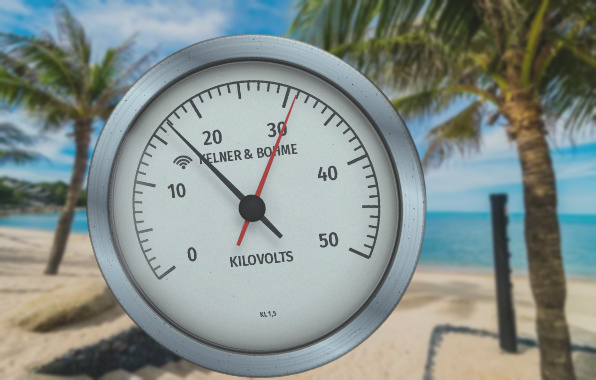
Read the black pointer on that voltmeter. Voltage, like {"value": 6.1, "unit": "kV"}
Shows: {"value": 17, "unit": "kV"}
